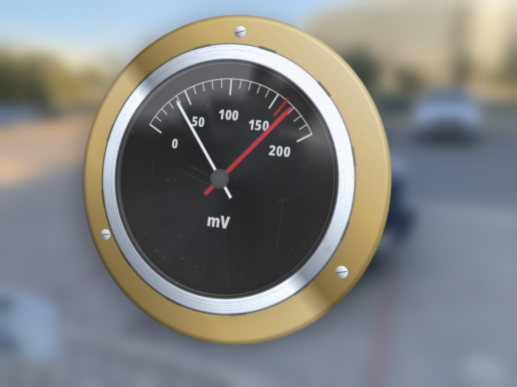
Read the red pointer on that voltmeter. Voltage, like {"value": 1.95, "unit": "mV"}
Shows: {"value": 170, "unit": "mV"}
